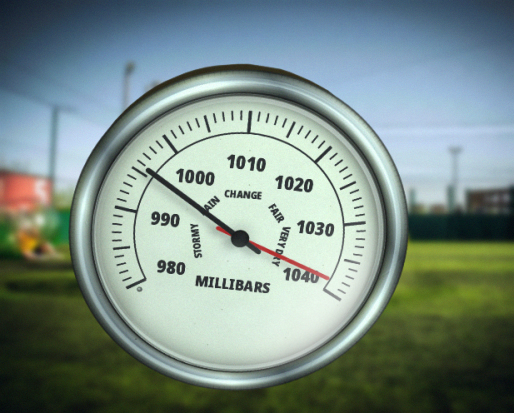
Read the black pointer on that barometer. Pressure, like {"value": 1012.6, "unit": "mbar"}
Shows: {"value": 996, "unit": "mbar"}
